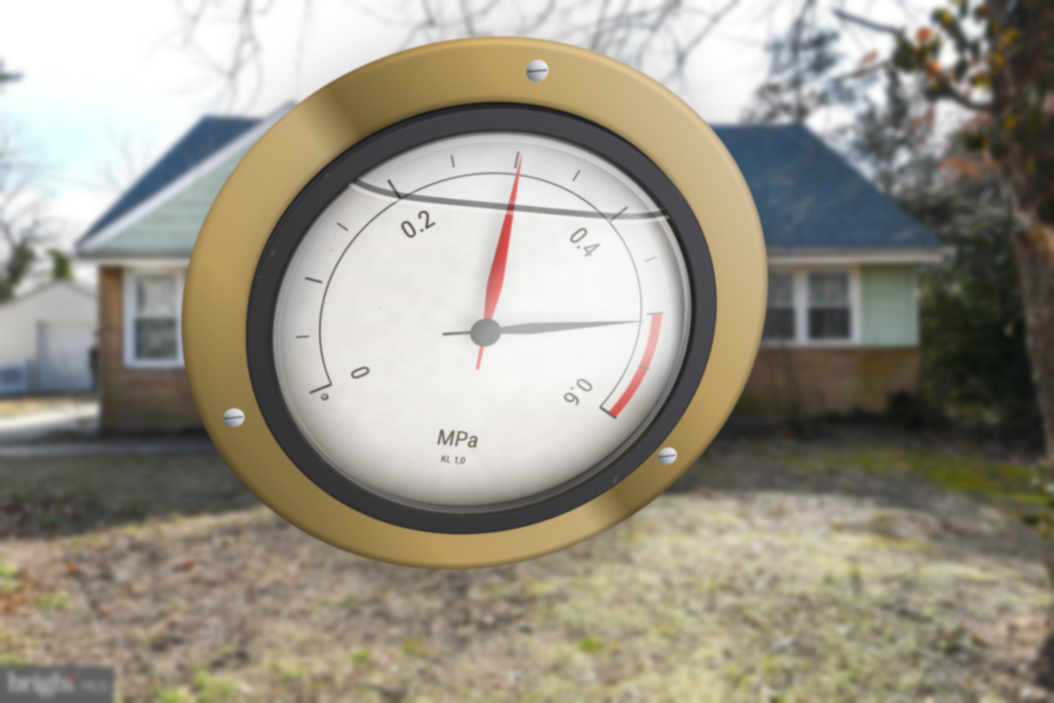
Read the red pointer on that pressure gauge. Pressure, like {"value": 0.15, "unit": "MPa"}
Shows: {"value": 0.3, "unit": "MPa"}
